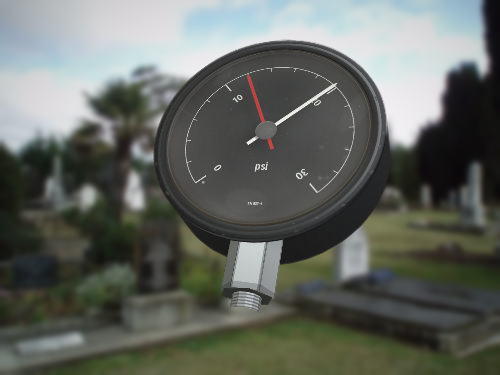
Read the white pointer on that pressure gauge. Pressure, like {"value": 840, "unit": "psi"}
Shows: {"value": 20, "unit": "psi"}
